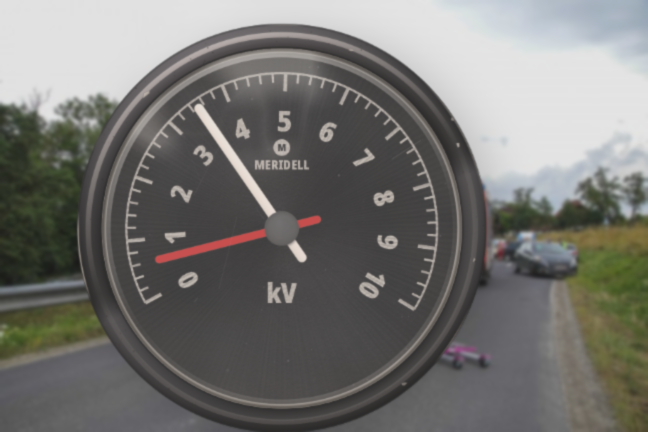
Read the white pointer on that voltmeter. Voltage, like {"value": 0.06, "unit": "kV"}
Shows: {"value": 3.5, "unit": "kV"}
